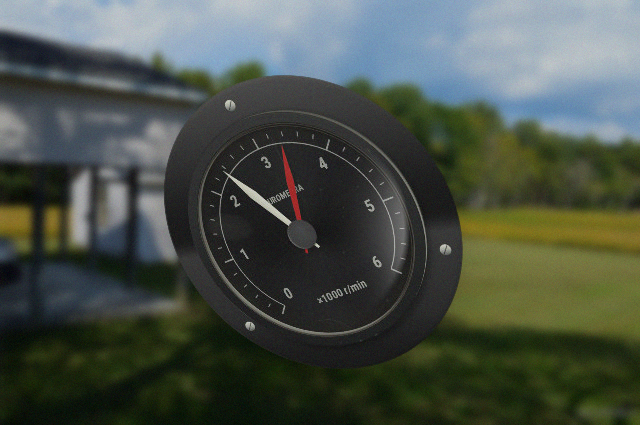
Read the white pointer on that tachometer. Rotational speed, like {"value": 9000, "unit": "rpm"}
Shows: {"value": 2400, "unit": "rpm"}
